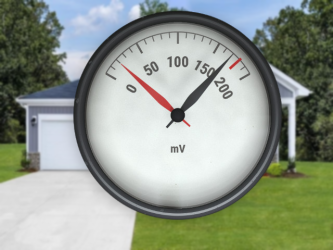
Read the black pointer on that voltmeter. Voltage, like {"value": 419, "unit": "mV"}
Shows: {"value": 170, "unit": "mV"}
